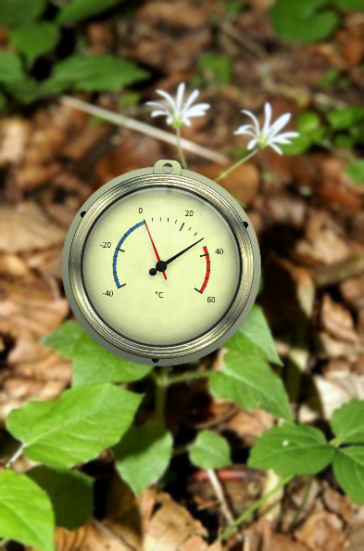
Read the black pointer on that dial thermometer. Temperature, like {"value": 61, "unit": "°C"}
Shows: {"value": 32, "unit": "°C"}
